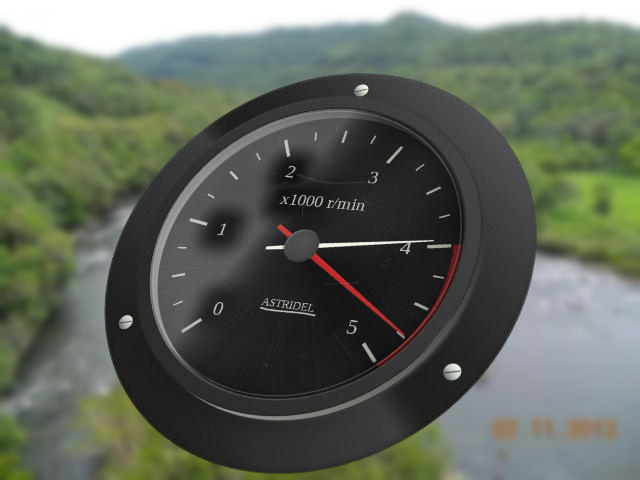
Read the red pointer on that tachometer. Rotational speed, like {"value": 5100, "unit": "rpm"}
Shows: {"value": 4750, "unit": "rpm"}
